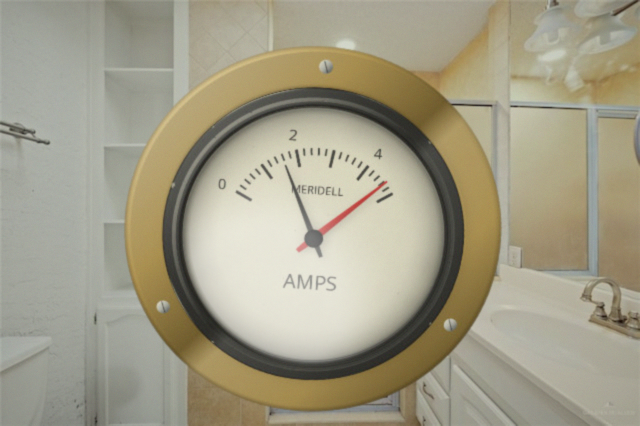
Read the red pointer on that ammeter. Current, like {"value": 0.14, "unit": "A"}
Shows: {"value": 4.6, "unit": "A"}
